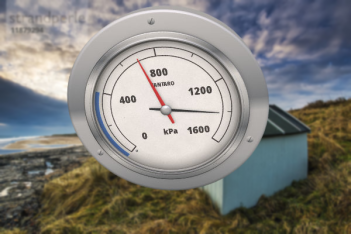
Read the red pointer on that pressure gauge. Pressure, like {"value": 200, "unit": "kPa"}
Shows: {"value": 700, "unit": "kPa"}
